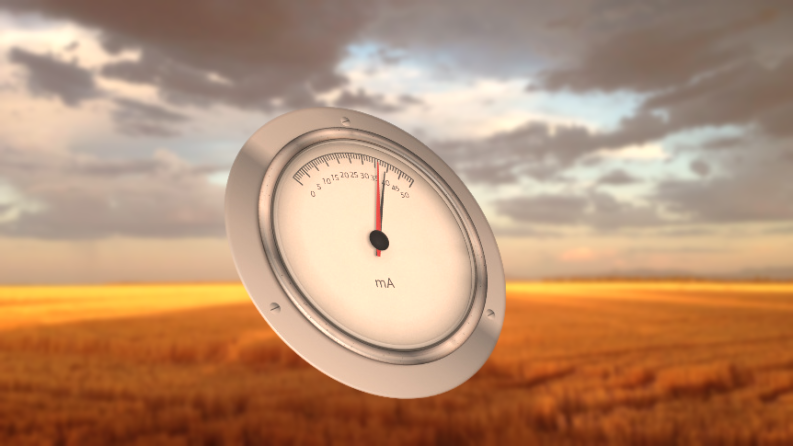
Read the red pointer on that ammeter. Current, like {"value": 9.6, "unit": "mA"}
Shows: {"value": 35, "unit": "mA"}
